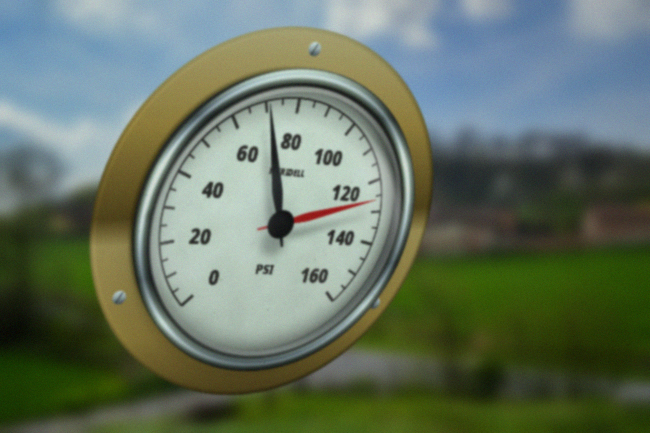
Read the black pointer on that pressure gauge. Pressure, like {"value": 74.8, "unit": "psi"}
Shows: {"value": 70, "unit": "psi"}
